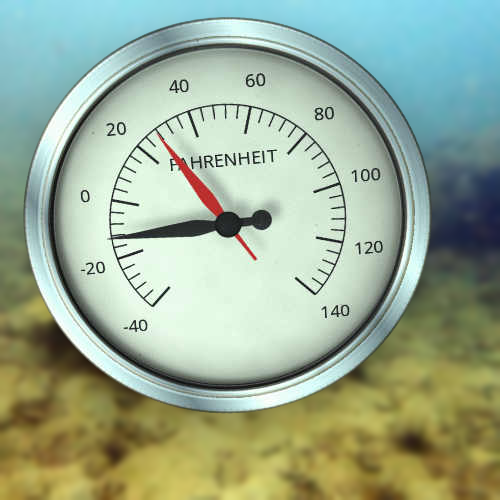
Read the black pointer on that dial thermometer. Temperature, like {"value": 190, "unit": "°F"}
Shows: {"value": -12, "unit": "°F"}
